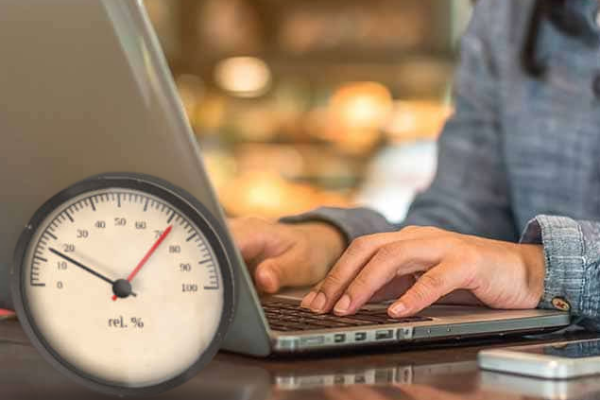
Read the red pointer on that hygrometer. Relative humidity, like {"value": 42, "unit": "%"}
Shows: {"value": 72, "unit": "%"}
